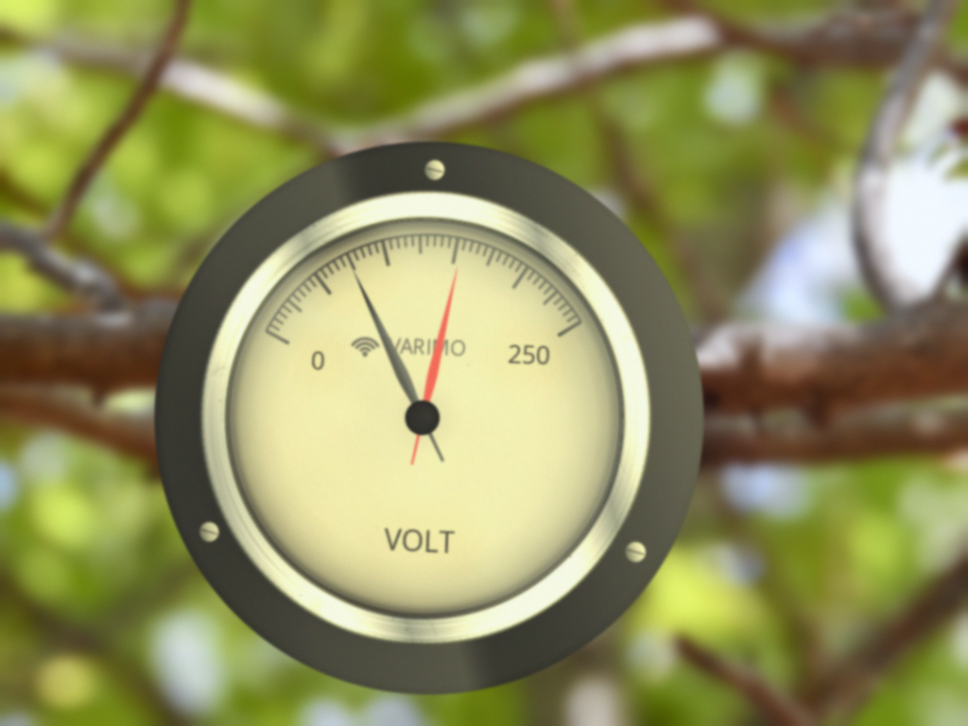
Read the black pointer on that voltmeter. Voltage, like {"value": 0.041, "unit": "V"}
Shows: {"value": 75, "unit": "V"}
